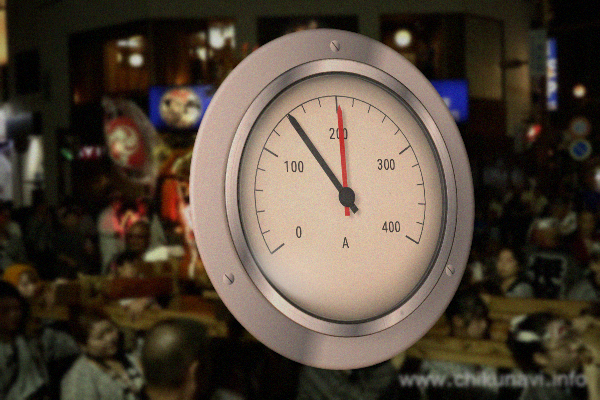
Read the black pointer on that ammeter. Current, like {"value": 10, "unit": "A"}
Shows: {"value": 140, "unit": "A"}
